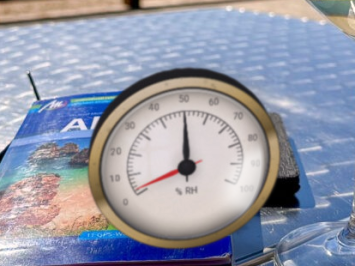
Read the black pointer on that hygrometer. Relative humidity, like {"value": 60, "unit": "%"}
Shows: {"value": 50, "unit": "%"}
